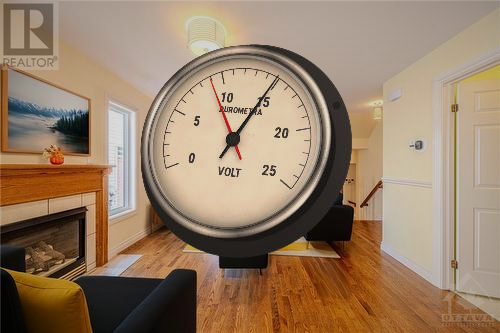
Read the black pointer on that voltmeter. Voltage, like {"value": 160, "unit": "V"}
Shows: {"value": 15, "unit": "V"}
